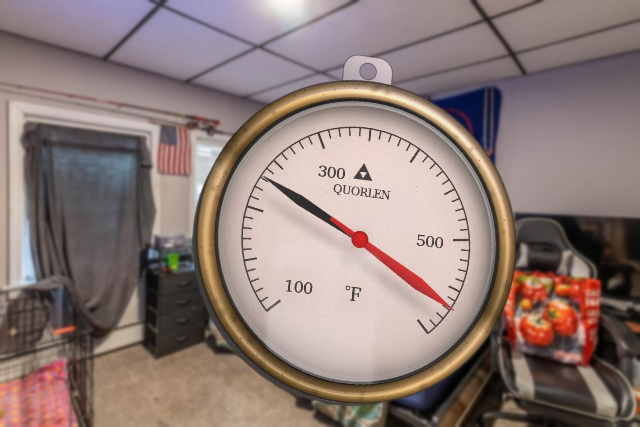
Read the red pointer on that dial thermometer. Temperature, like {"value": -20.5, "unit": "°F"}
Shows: {"value": 570, "unit": "°F"}
